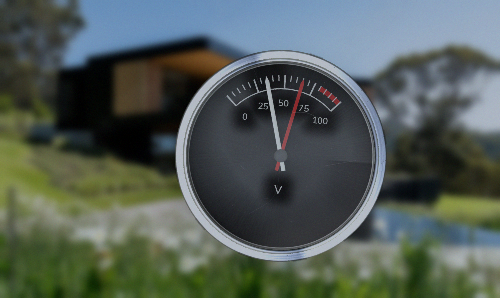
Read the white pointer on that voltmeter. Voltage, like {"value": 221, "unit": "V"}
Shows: {"value": 35, "unit": "V"}
